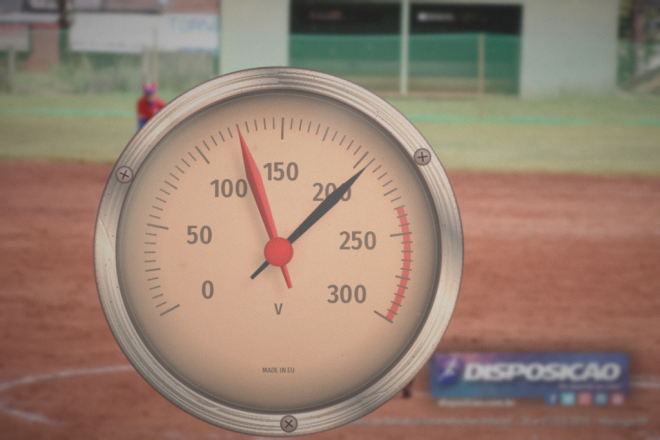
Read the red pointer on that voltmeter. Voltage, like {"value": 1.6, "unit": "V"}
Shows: {"value": 125, "unit": "V"}
